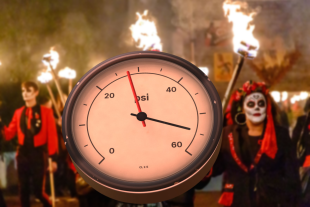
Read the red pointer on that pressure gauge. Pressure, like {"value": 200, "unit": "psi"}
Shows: {"value": 27.5, "unit": "psi"}
